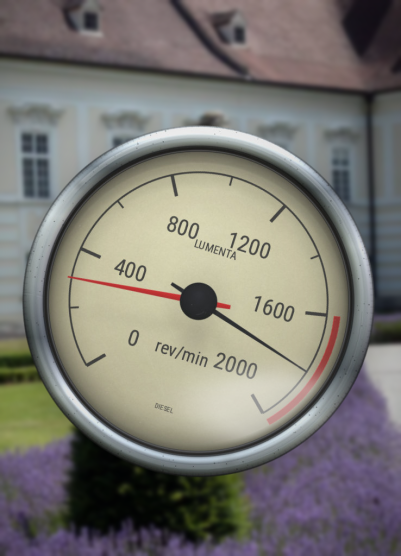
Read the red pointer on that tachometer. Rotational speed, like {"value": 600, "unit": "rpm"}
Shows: {"value": 300, "unit": "rpm"}
